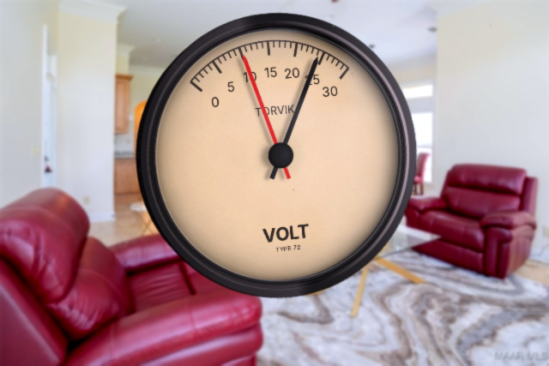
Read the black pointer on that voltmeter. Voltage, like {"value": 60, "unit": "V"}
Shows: {"value": 24, "unit": "V"}
